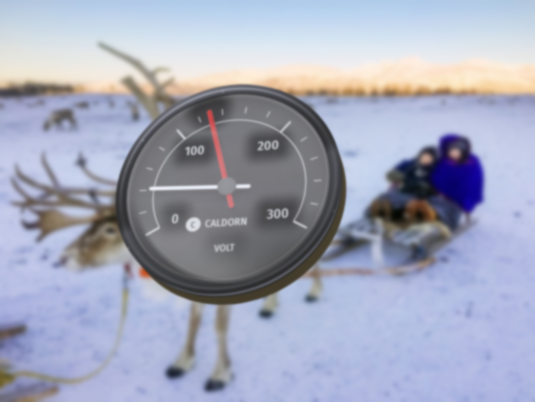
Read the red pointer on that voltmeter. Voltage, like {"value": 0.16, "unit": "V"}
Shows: {"value": 130, "unit": "V"}
